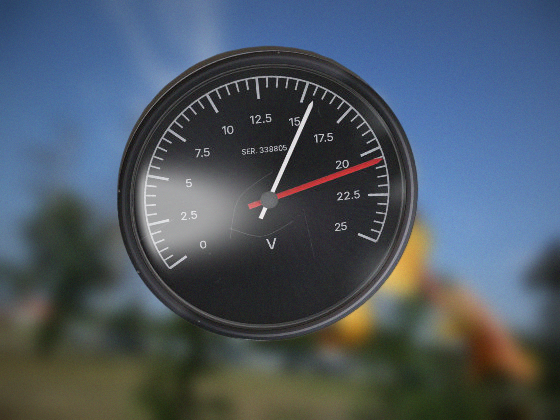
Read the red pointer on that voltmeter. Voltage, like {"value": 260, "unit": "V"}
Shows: {"value": 20.5, "unit": "V"}
